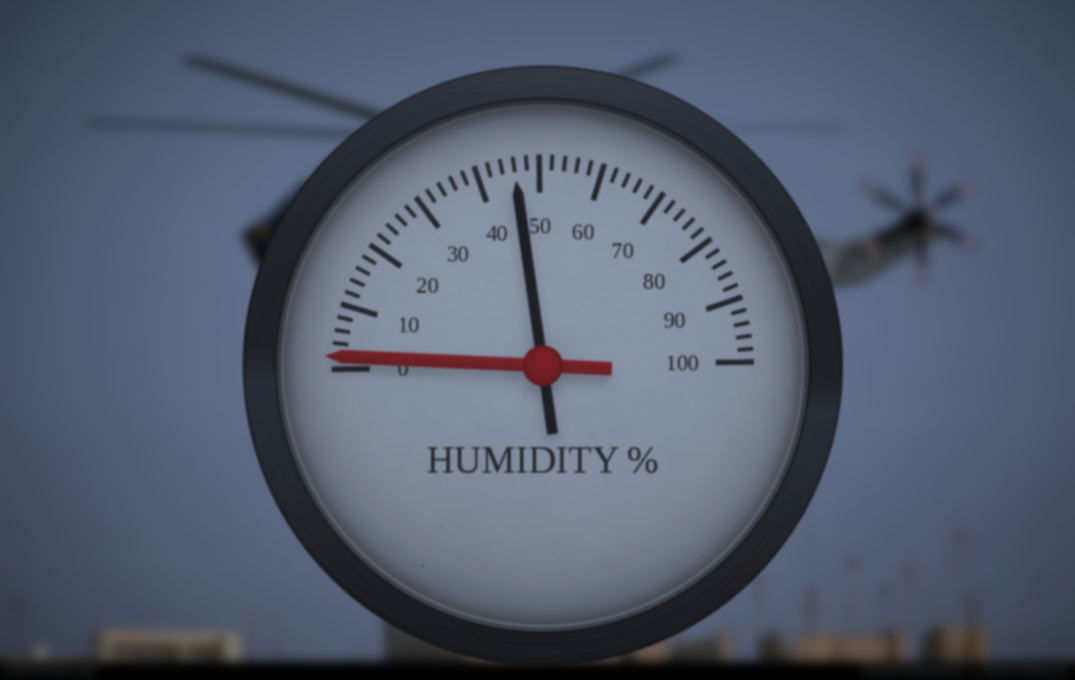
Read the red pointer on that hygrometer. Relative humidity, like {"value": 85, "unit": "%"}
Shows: {"value": 2, "unit": "%"}
